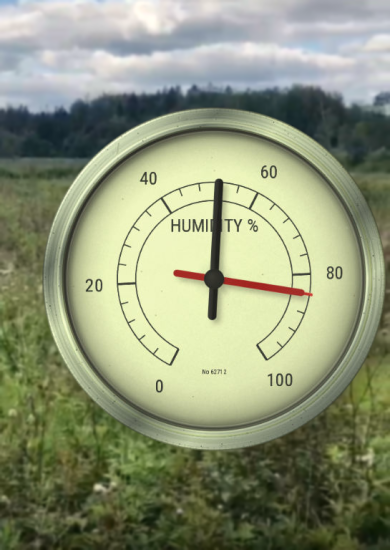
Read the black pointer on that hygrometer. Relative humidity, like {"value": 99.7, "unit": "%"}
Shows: {"value": 52, "unit": "%"}
